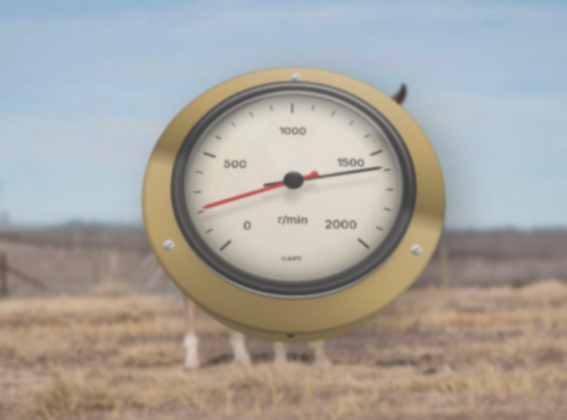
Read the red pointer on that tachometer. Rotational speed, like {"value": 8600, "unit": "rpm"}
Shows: {"value": 200, "unit": "rpm"}
